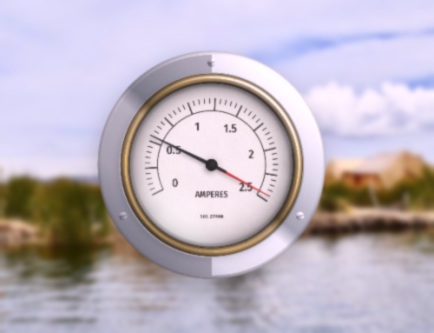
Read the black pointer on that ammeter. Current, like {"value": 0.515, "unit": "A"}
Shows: {"value": 0.55, "unit": "A"}
